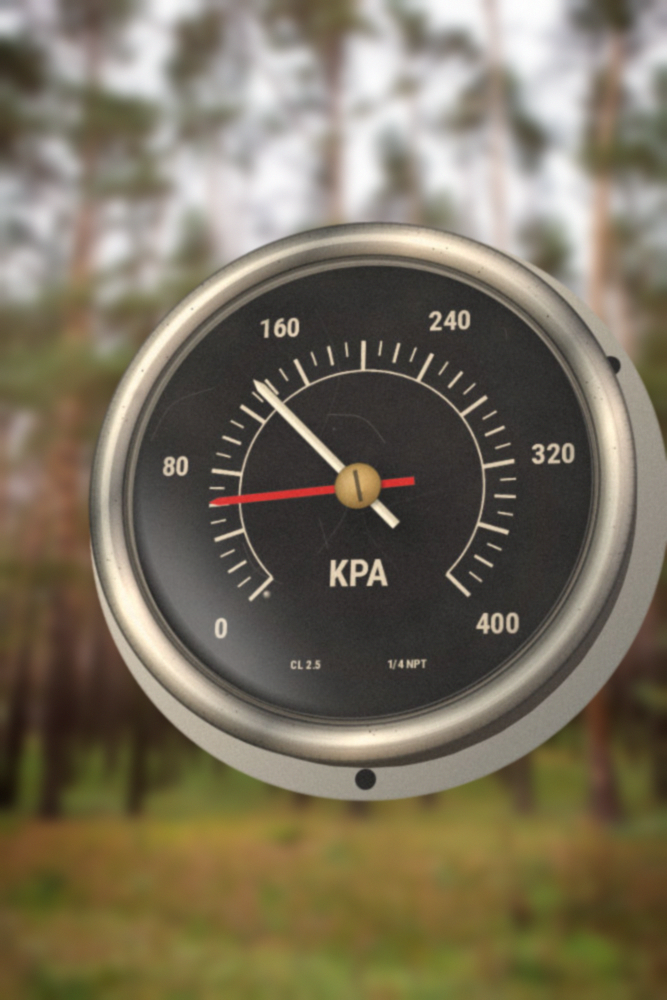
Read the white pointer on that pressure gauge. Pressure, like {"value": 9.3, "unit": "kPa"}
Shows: {"value": 135, "unit": "kPa"}
